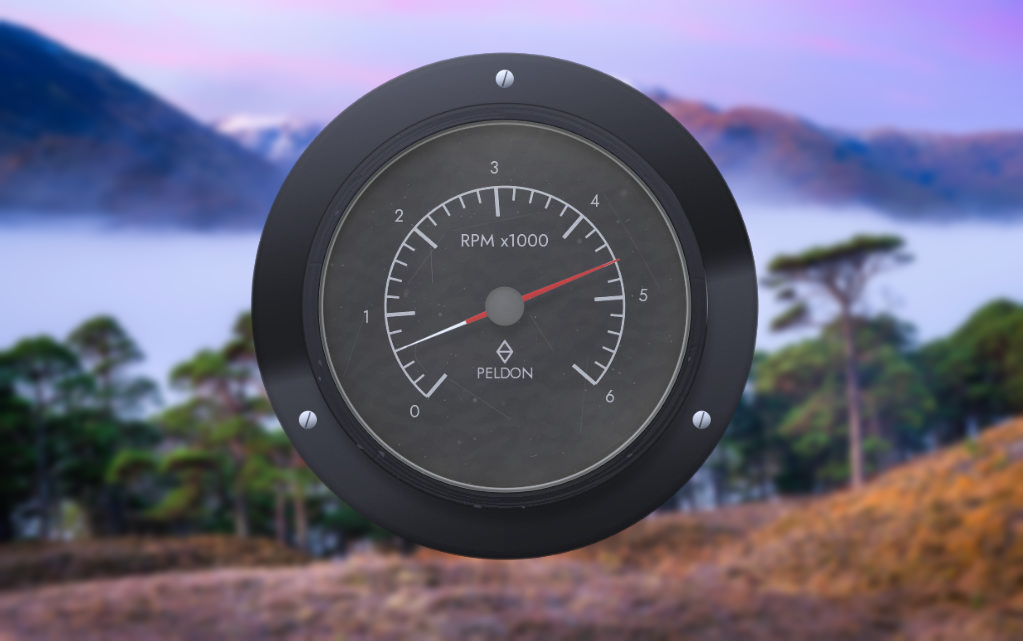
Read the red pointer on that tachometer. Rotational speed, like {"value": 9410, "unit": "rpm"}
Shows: {"value": 4600, "unit": "rpm"}
